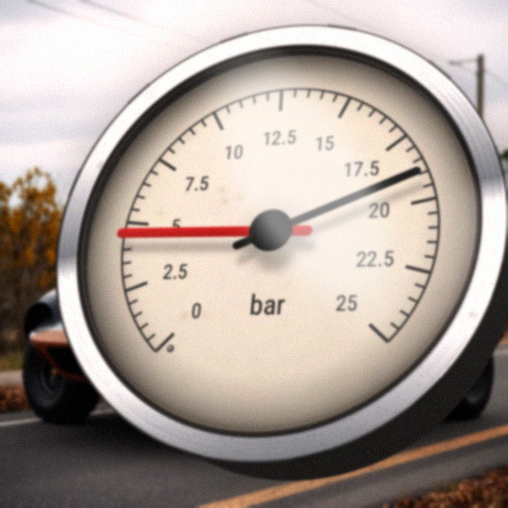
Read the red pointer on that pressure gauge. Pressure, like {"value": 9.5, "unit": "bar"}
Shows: {"value": 4.5, "unit": "bar"}
